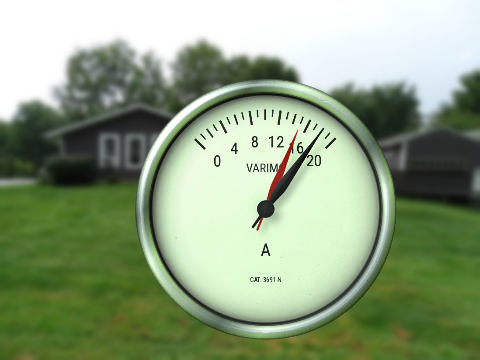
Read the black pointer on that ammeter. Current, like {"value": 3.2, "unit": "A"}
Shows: {"value": 18, "unit": "A"}
